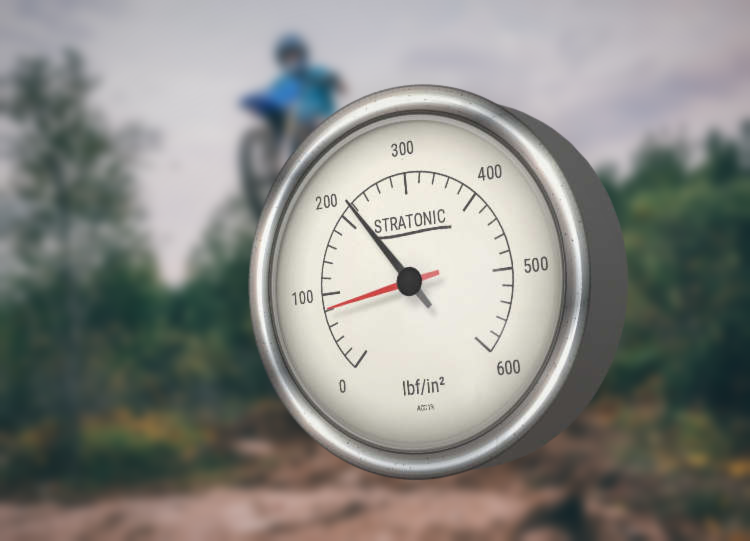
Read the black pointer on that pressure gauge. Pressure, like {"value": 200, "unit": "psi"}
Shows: {"value": 220, "unit": "psi"}
